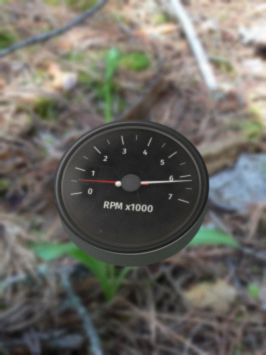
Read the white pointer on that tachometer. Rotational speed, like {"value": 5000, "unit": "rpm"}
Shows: {"value": 6250, "unit": "rpm"}
